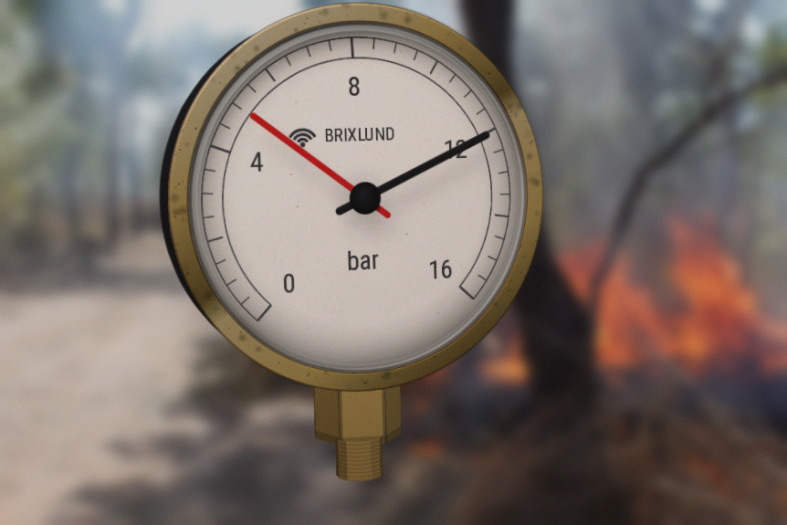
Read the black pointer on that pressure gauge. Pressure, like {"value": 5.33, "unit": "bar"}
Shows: {"value": 12, "unit": "bar"}
